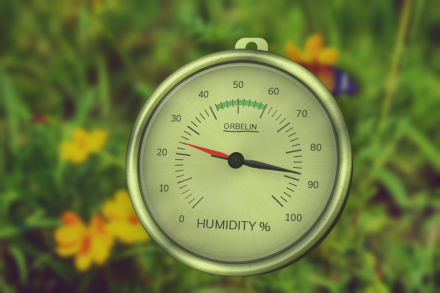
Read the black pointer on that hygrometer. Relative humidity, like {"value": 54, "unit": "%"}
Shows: {"value": 88, "unit": "%"}
